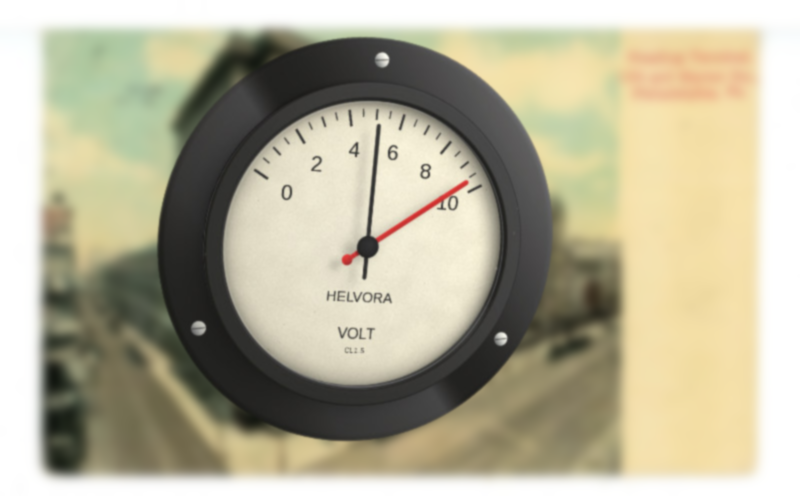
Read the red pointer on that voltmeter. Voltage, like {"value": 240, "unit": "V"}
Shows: {"value": 9.5, "unit": "V"}
